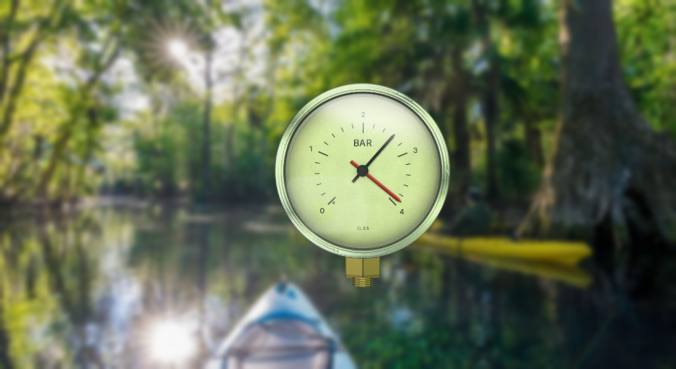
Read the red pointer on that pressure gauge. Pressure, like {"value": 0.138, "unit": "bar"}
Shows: {"value": 3.9, "unit": "bar"}
